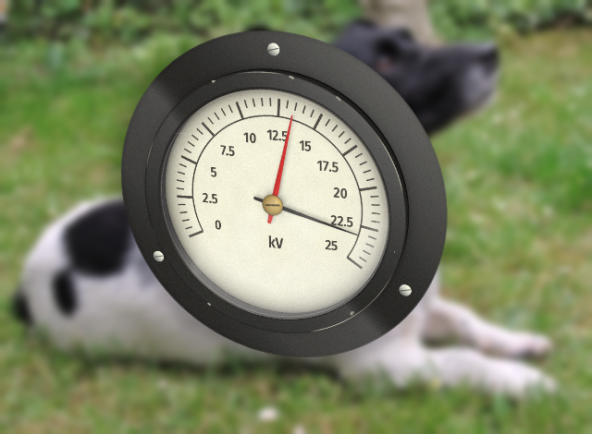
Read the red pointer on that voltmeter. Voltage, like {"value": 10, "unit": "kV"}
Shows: {"value": 13.5, "unit": "kV"}
